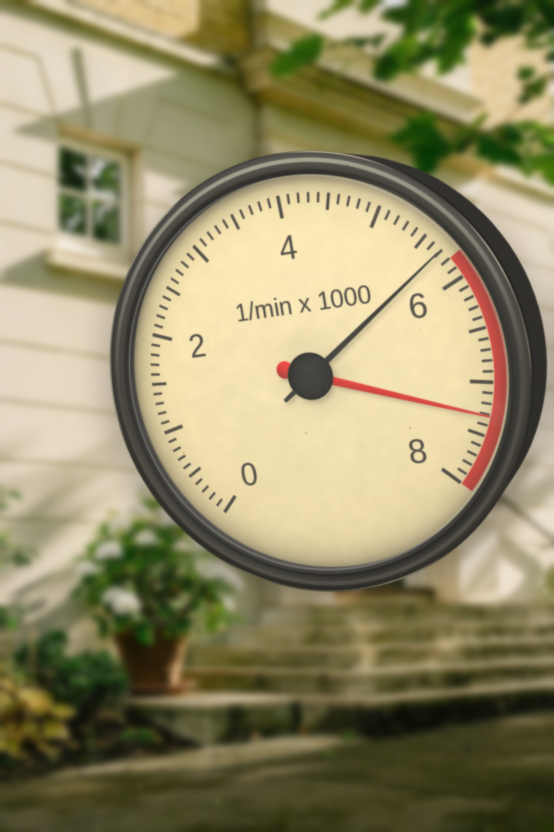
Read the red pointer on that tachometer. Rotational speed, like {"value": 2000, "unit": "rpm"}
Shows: {"value": 7300, "unit": "rpm"}
